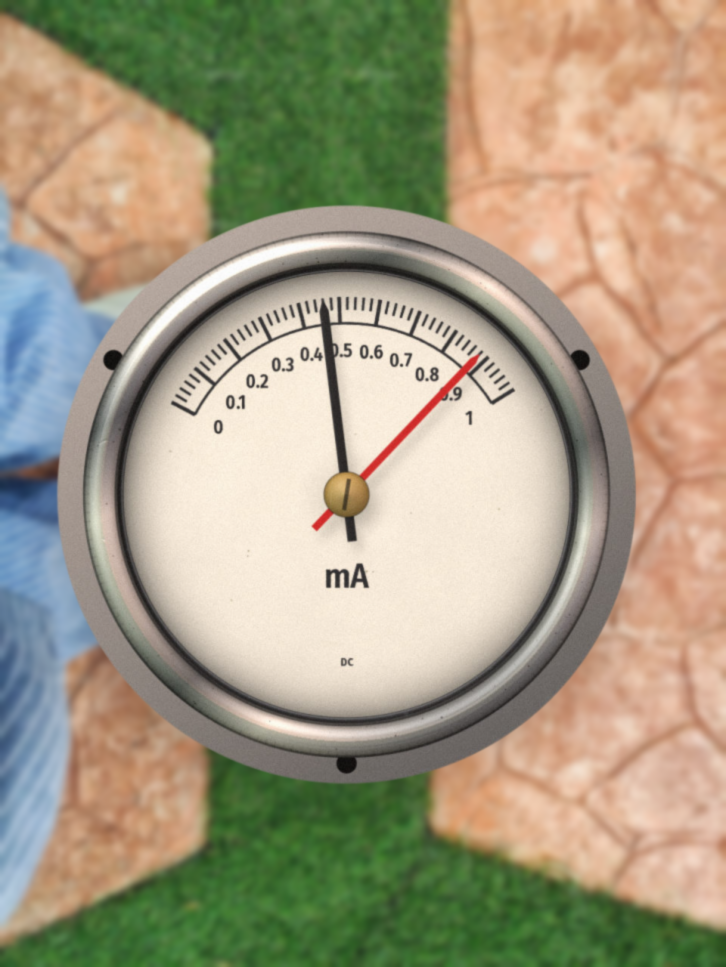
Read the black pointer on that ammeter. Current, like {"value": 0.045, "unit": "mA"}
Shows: {"value": 0.46, "unit": "mA"}
